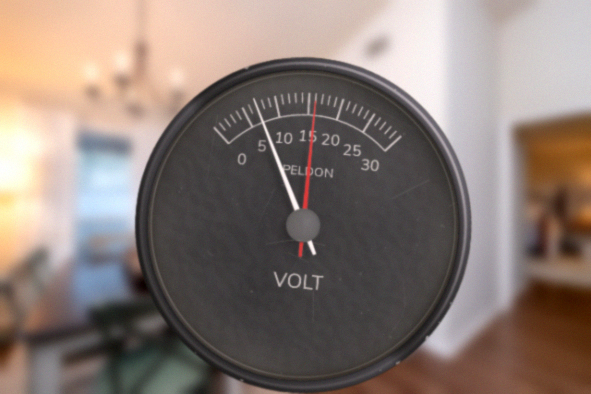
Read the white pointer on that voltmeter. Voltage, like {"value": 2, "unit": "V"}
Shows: {"value": 7, "unit": "V"}
